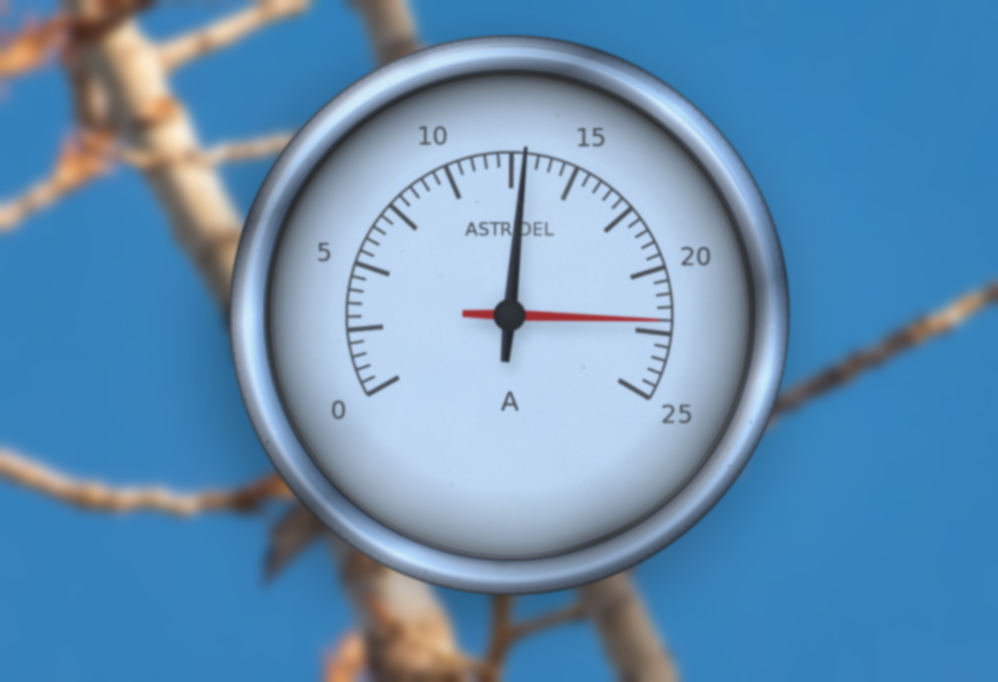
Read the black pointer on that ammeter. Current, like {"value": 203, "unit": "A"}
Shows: {"value": 13, "unit": "A"}
